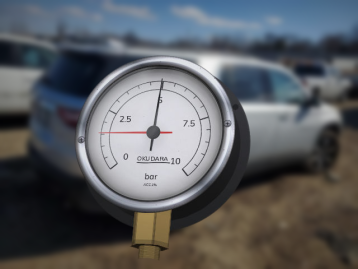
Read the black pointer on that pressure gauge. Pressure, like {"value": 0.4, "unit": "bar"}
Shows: {"value": 5, "unit": "bar"}
